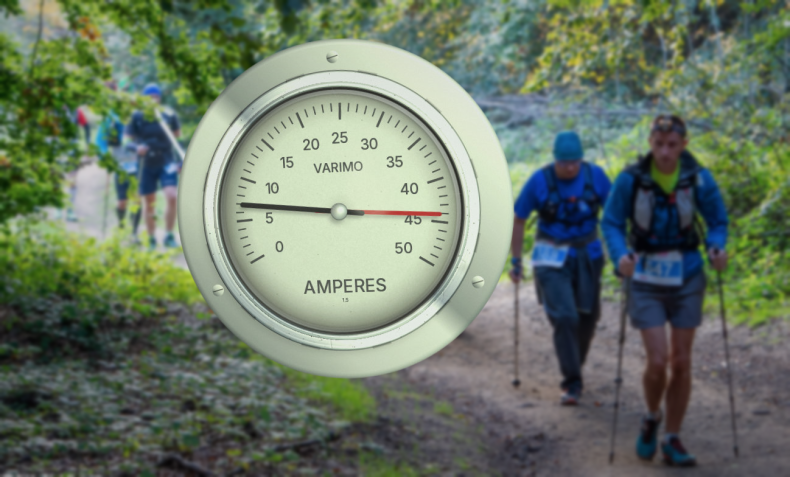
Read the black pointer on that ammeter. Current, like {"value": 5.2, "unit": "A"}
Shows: {"value": 7, "unit": "A"}
